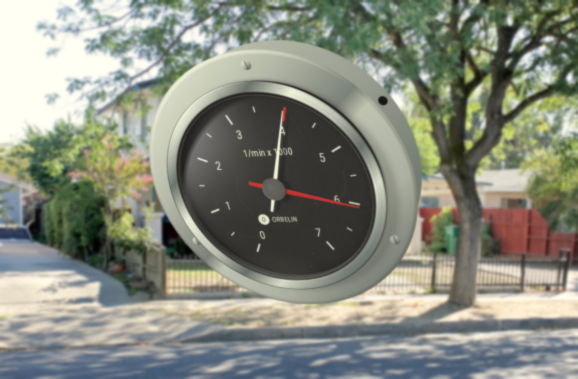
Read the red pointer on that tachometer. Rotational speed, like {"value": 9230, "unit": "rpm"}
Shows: {"value": 6000, "unit": "rpm"}
